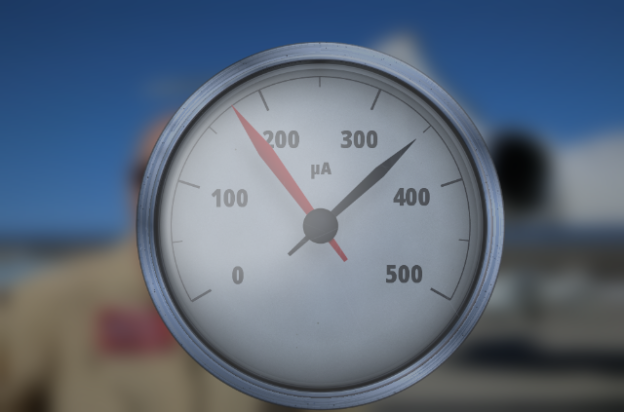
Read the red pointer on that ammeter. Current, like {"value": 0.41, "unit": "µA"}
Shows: {"value": 175, "unit": "µA"}
